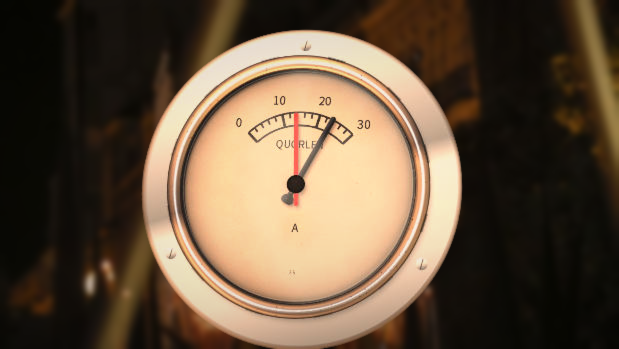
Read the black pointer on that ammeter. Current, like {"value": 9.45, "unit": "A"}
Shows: {"value": 24, "unit": "A"}
